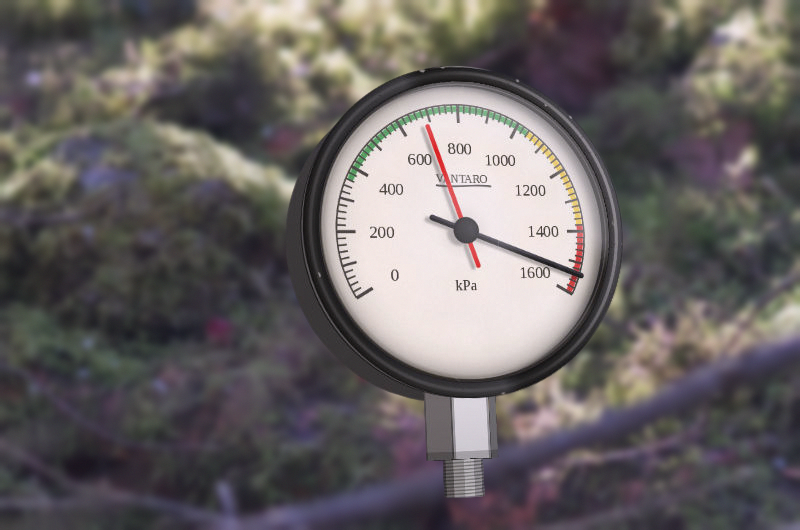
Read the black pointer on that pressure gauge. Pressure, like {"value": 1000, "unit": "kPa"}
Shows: {"value": 1540, "unit": "kPa"}
